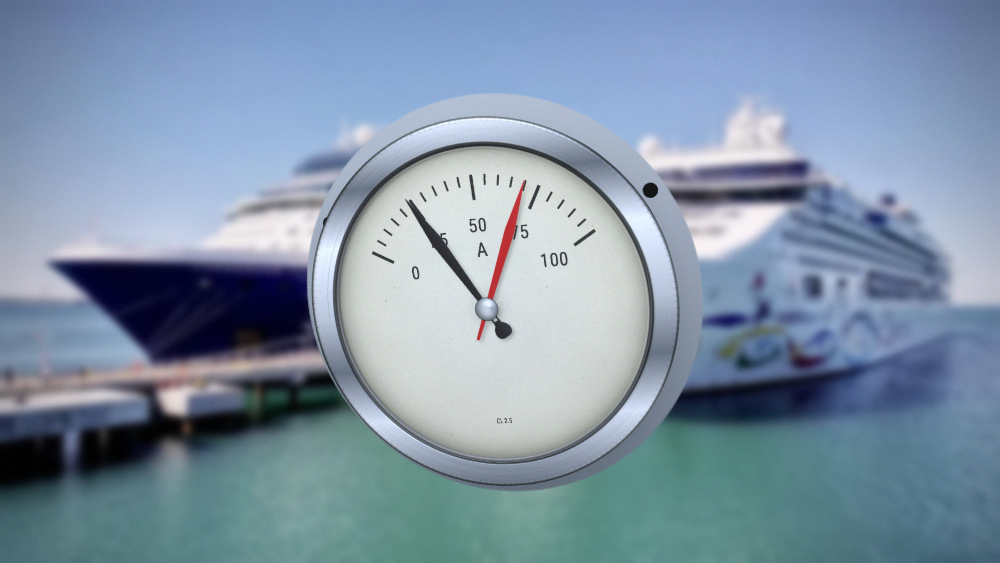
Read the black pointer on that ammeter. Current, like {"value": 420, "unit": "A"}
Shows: {"value": 25, "unit": "A"}
